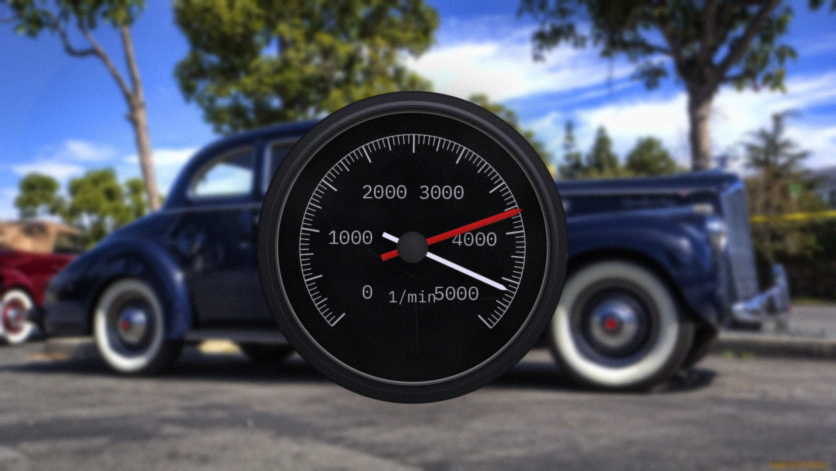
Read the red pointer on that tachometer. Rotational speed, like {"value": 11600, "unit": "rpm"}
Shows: {"value": 3800, "unit": "rpm"}
